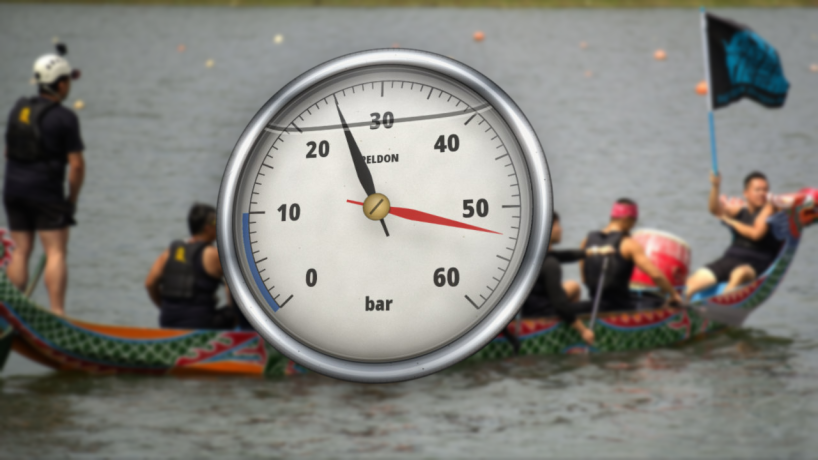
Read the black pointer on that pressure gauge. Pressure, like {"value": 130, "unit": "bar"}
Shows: {"value": 25, "unit": "bar"}
